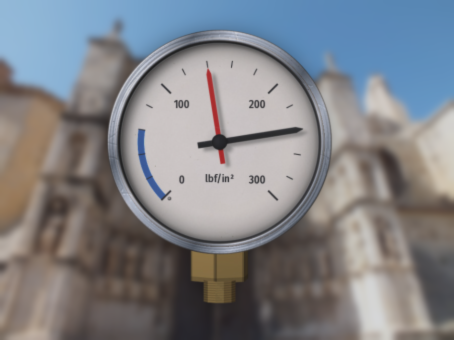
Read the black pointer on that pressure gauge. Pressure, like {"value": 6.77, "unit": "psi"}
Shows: {"value": 240, "unit": "psi"}
